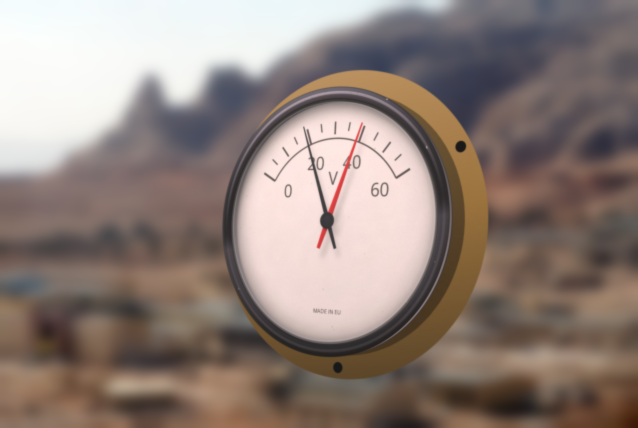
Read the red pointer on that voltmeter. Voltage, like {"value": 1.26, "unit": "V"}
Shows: {"value": 40, "unit": "V"}
